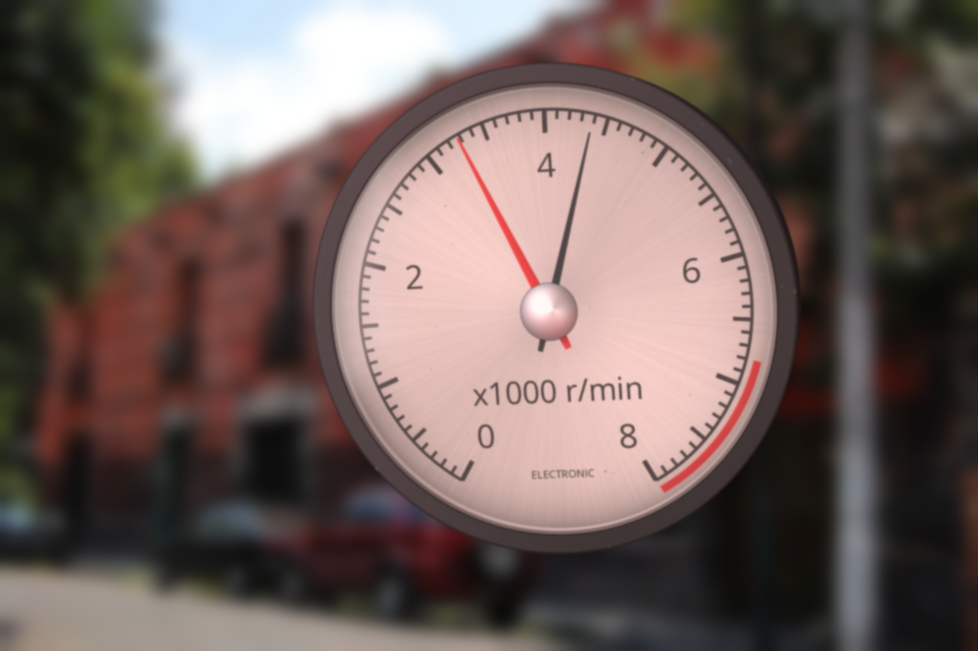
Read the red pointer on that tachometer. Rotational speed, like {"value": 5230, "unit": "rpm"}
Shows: {"value": 3300, "unit": "rpm"}
